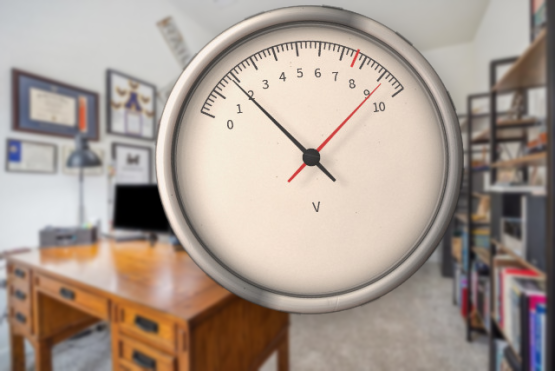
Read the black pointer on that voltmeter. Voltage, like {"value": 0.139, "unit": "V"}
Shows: {"value": 1.8, "unit": "V"}
